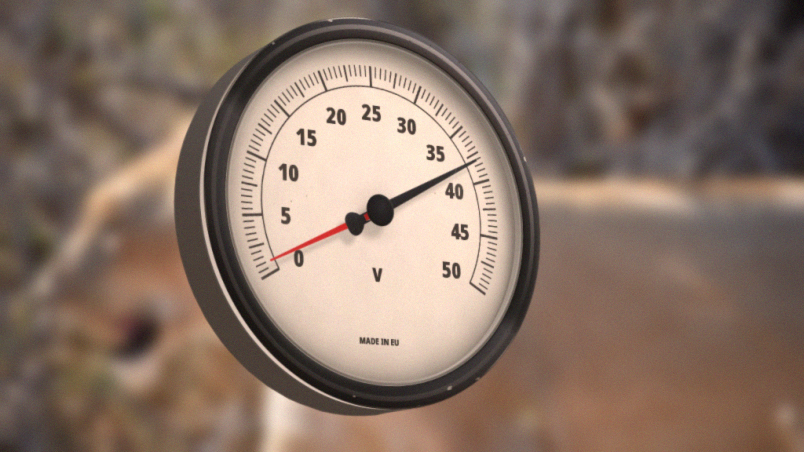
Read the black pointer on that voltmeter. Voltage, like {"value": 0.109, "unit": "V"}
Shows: {"value": 38, "unit": "V"}
